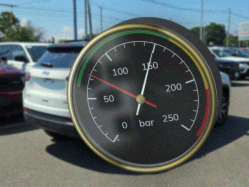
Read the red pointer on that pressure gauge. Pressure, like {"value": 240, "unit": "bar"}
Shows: {"value": 75, "unit": "bar"}
